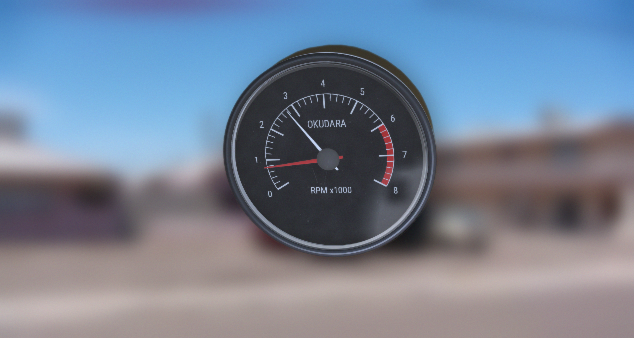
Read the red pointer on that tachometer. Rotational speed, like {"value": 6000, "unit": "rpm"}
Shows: {"value": 800, "unit": "rpm"}
